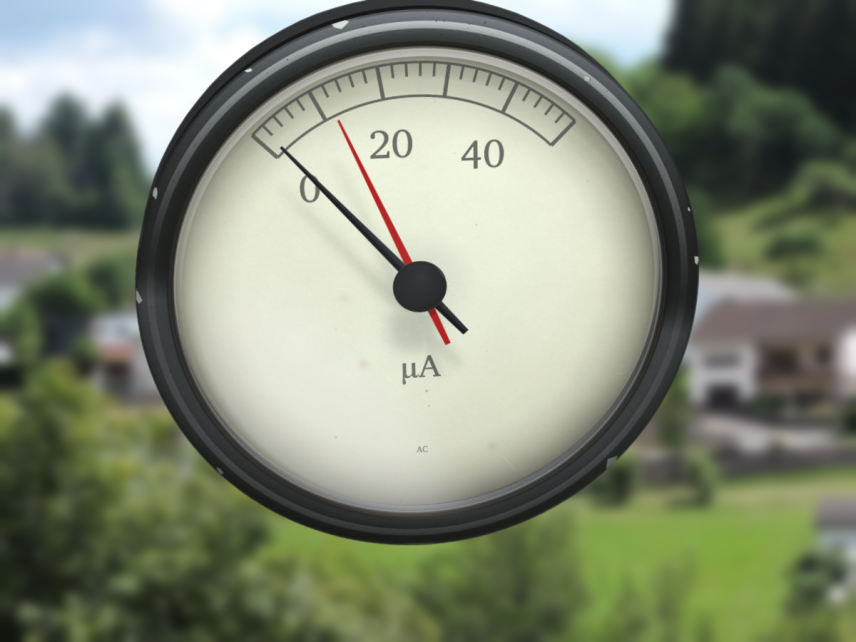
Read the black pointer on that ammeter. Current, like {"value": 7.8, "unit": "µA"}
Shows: {"value": 2, "unit": "µA"}
